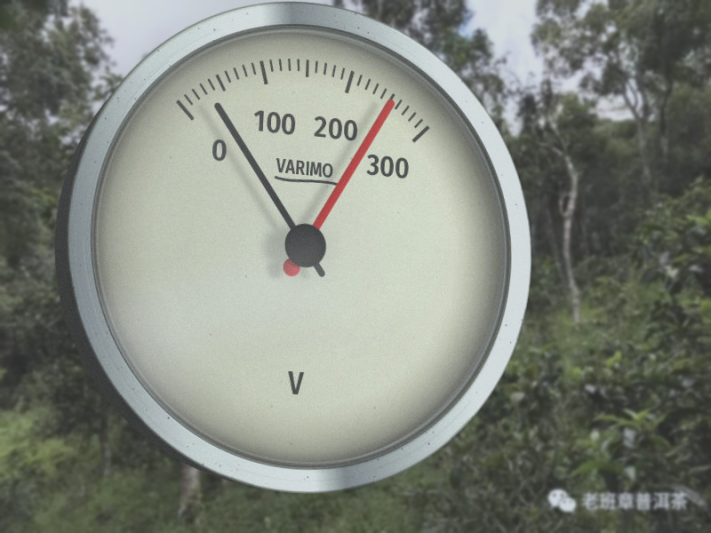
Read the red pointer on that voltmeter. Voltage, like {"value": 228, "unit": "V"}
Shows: {"value": 250, "unit": "V"}
